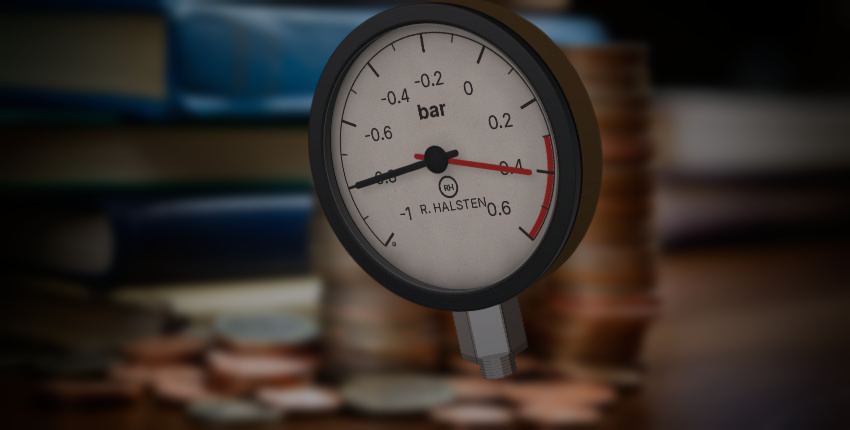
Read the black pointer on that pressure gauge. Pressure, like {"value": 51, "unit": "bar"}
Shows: {"value": -0.8, "unit": "bar"}
